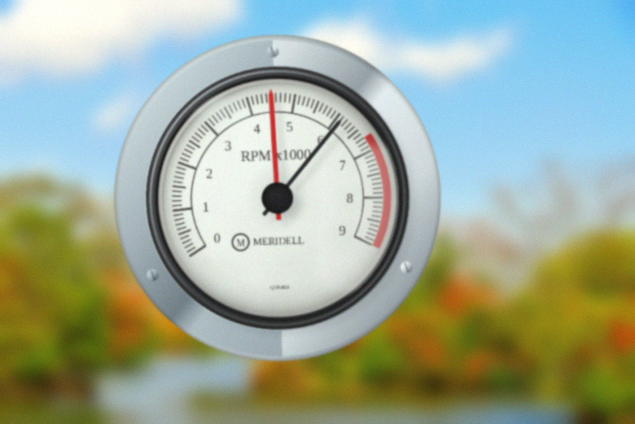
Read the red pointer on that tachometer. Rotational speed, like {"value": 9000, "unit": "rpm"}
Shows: {"value": 4500, "unit": "rpm"}
